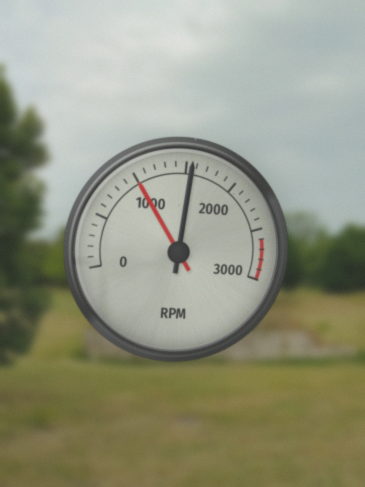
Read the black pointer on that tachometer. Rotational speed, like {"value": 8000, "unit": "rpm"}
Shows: {"value": 1550, "unit": "rpm"}
